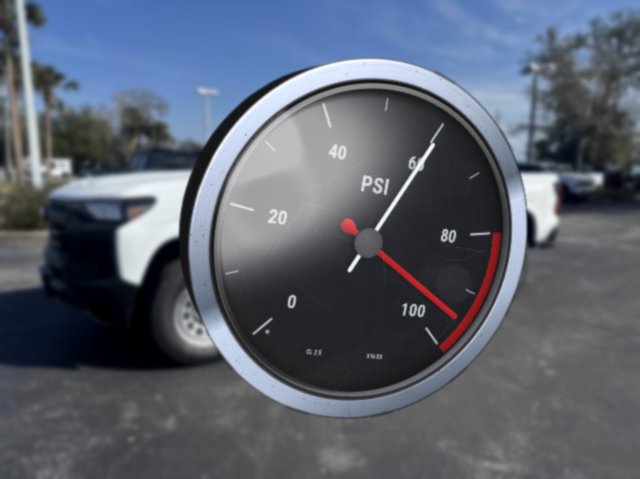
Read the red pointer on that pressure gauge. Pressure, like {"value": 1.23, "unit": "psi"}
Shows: {"value": 95, "unit": "psi"}
